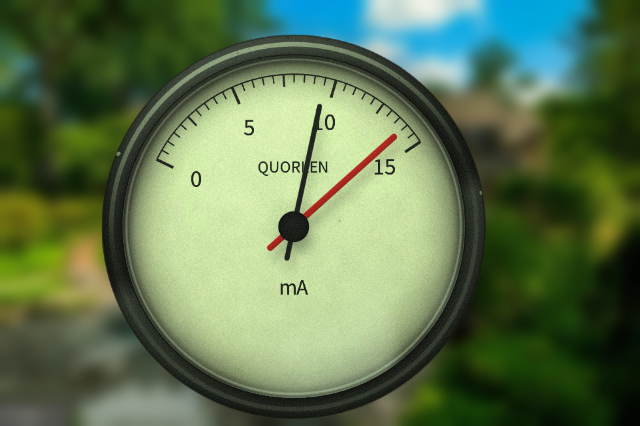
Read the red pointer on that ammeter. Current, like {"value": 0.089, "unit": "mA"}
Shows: {"value": 14, "unit": "mA"}
